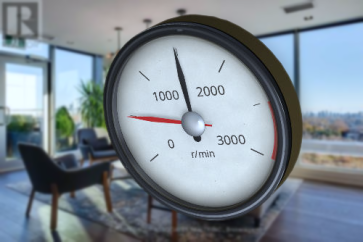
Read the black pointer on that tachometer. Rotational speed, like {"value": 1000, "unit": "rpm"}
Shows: {"value": 1500, "unit": "rpm"}
